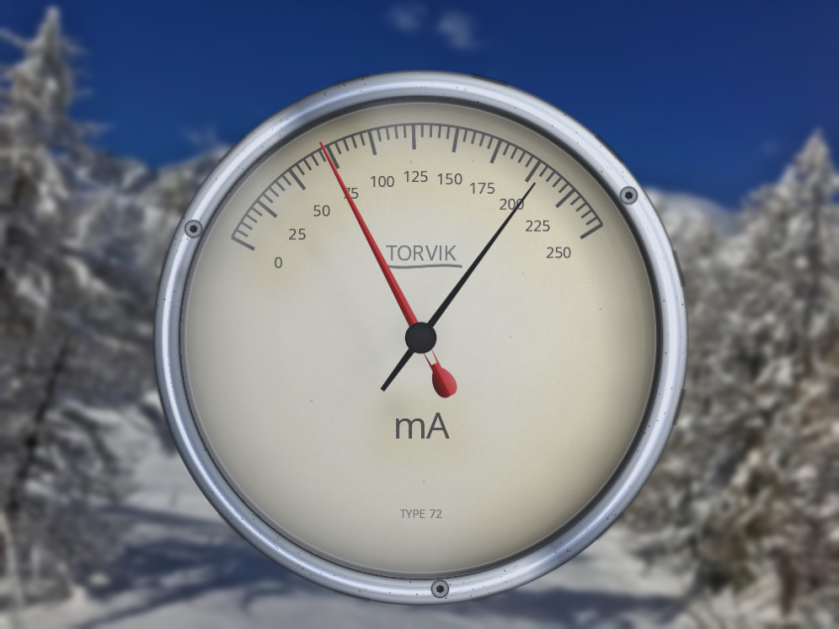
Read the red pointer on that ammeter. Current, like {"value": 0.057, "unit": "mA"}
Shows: {"value": 72.5, "unit": "mA"}
